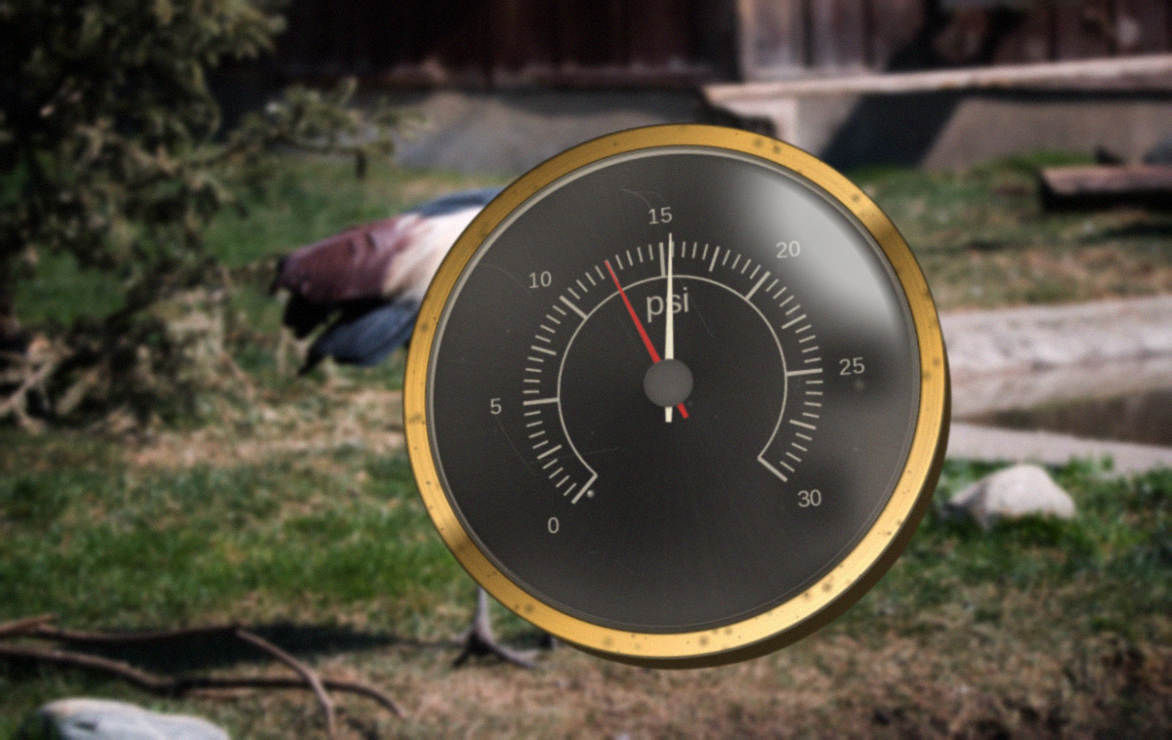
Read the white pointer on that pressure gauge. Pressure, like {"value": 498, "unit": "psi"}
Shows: {"value": 15.5, "unit": "psi"}
